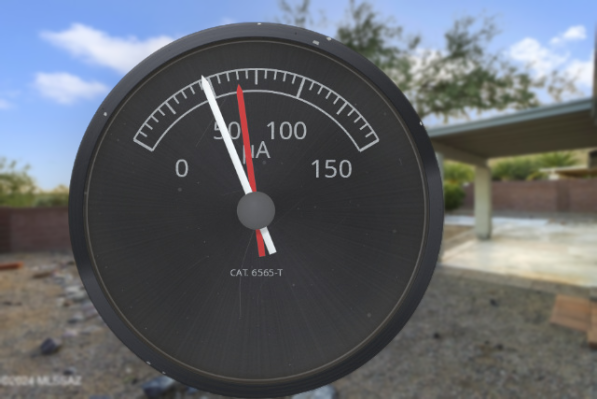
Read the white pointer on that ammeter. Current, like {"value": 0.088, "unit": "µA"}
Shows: {"value": 47.5, "unit": "µA"}
